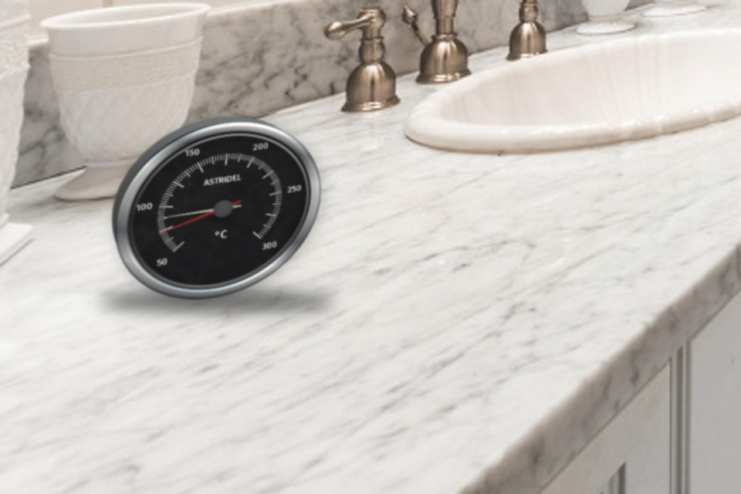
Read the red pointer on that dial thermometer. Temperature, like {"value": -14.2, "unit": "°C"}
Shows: {"value": 75, "unit": "°C"}
